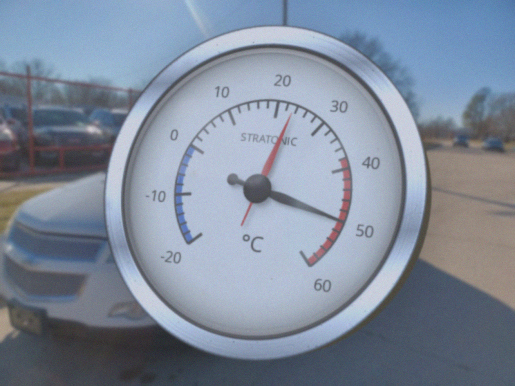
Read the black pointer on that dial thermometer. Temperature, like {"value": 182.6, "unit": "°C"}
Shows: {"value": 50, "unit": "°C"}
